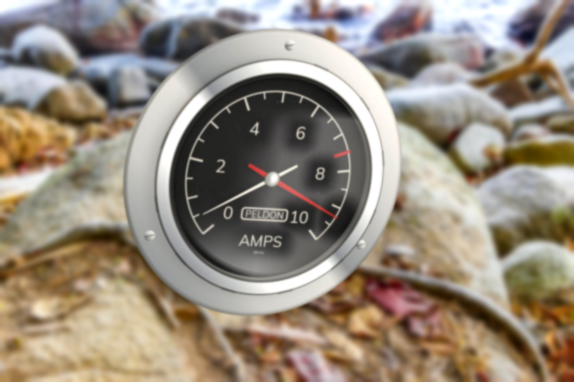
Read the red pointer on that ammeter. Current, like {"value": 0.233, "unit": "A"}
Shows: {"value": 9.25, "unit": "A"}
